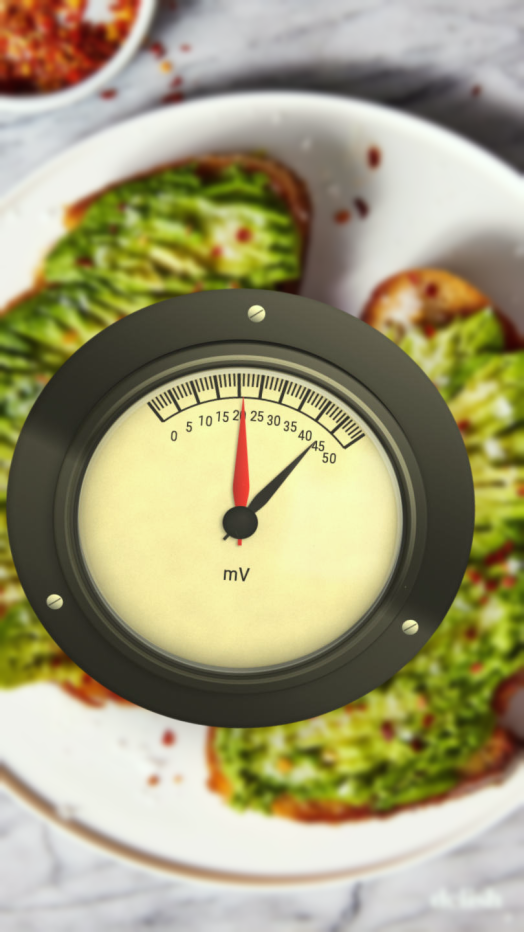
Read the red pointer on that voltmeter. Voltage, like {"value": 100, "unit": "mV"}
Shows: {"value": 21, "unit": "mV"}
